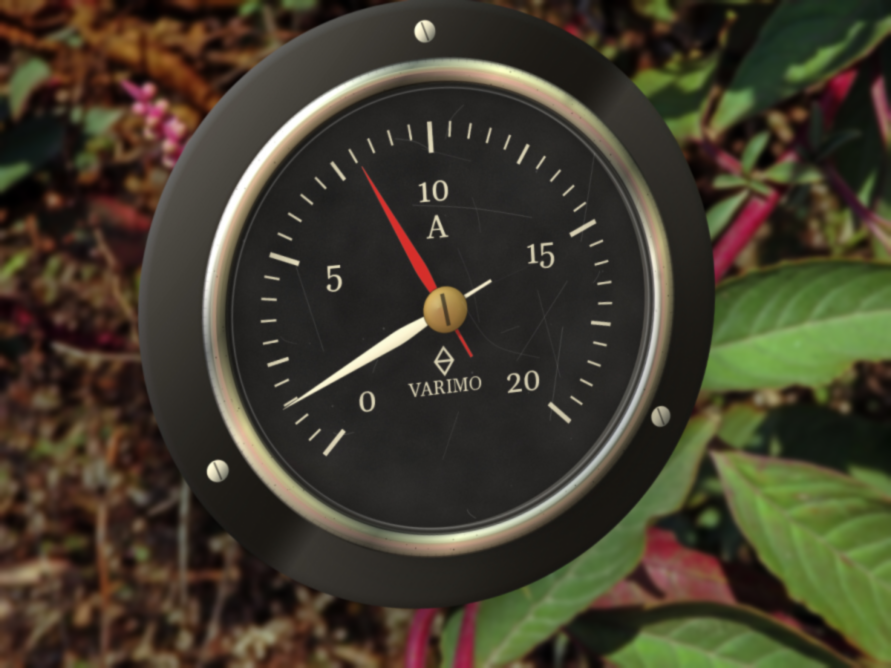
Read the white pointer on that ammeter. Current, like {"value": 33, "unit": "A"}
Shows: {"value": 1.5, "unit": "A"}
